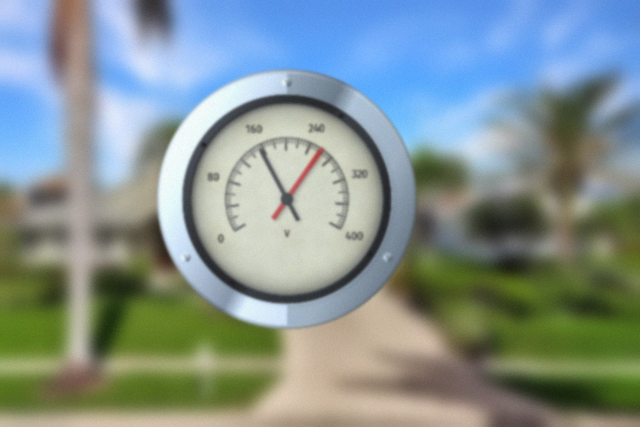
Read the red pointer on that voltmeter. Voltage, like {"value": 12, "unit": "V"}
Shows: {"value": 260, "unit": "V"}
